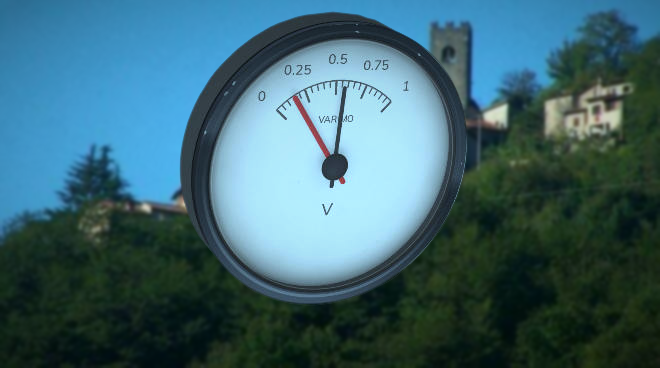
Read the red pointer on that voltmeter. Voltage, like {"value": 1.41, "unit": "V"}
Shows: {"value": 0.15, "unit": "V"}
